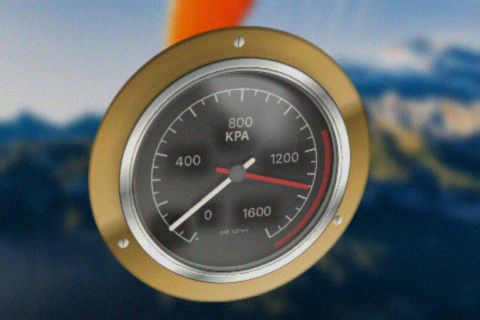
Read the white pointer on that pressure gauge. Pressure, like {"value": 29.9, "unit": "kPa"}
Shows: {"value": 100, "unit": "kPa"}
